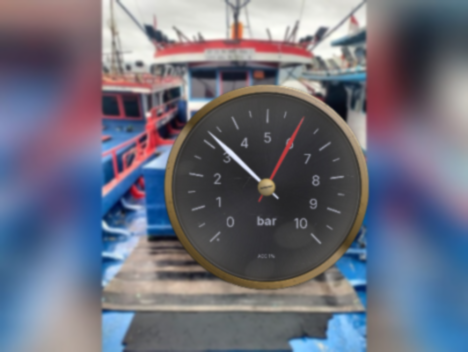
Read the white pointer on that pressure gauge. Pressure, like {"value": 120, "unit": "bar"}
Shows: {"value": 3.25, "unit": "bar"}
